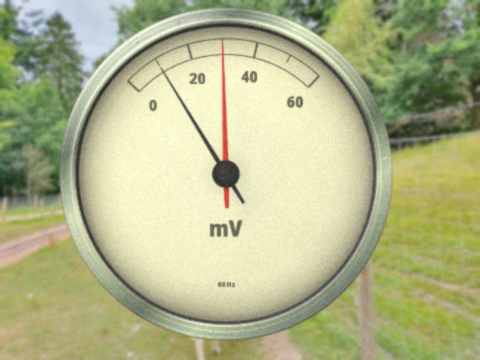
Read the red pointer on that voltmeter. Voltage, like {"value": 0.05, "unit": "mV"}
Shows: {"value": 30, "unit": "mV"}
